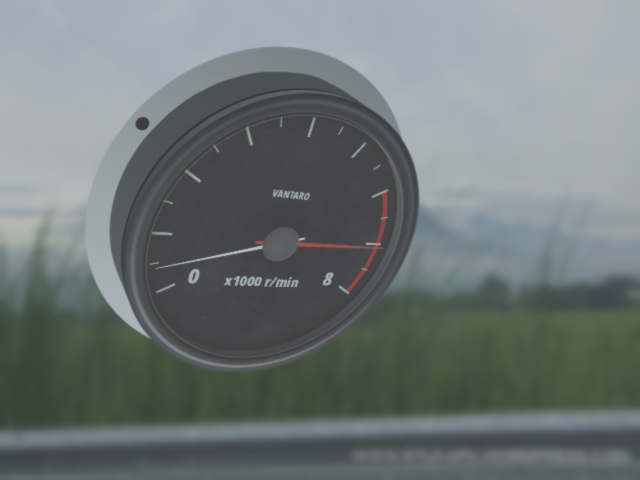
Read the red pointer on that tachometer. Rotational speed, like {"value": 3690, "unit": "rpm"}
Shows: {"value": 7000, "unit": "rpm"}
